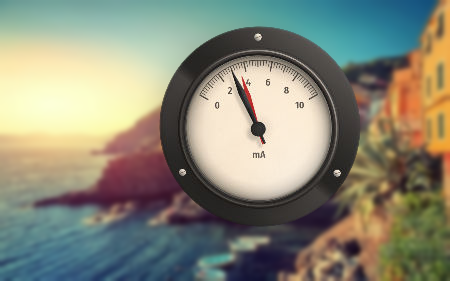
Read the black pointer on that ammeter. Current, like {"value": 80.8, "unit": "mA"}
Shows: {"value": 3, "unit": "mA"}
